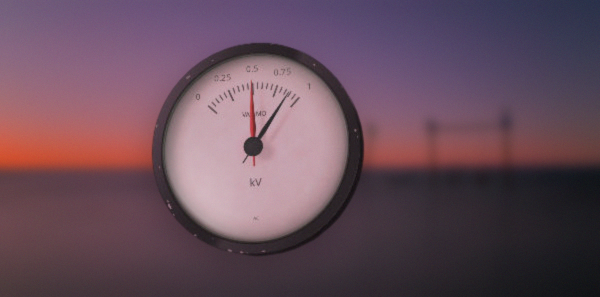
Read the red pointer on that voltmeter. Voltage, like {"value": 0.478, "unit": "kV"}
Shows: {"value": 0.5, "unit": "kV"}
